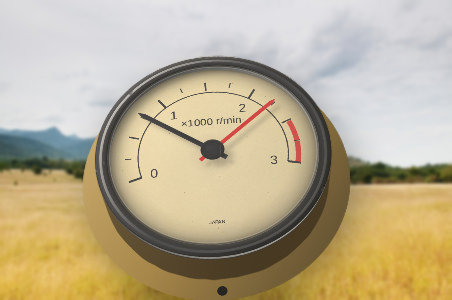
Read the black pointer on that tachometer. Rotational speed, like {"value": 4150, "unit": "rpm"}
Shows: {"value": 750, "unit": "rpm"}
